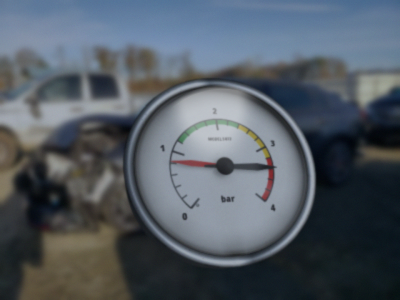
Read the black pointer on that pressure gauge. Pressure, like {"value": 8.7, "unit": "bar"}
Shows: {"value": 3.4, "unit": "bar"}
